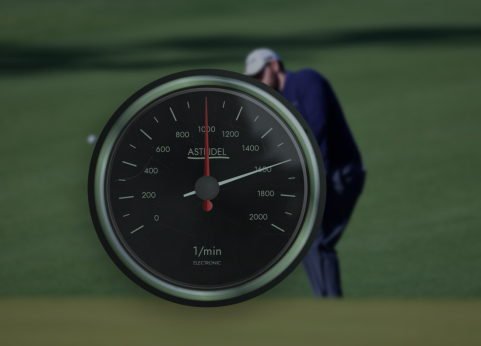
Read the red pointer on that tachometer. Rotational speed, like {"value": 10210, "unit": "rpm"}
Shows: {"value": 1000, "unit": "rpm"}
